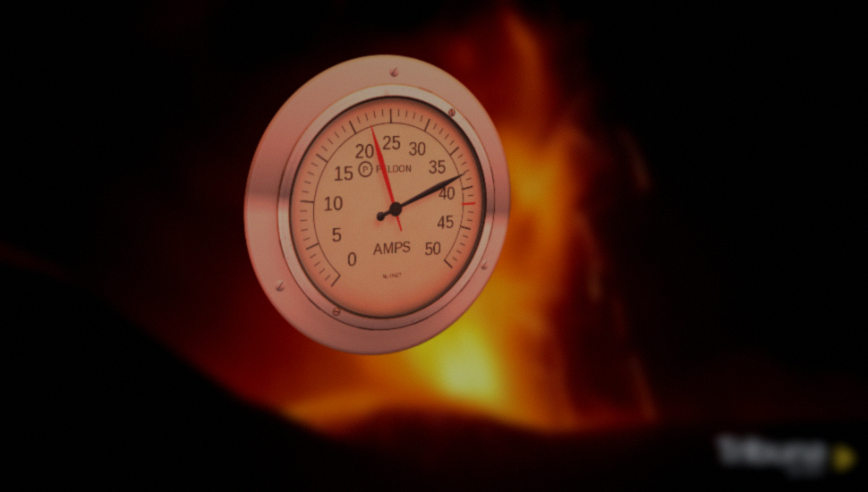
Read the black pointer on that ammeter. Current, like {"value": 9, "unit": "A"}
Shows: {"value": 38, "unit": "A"}
